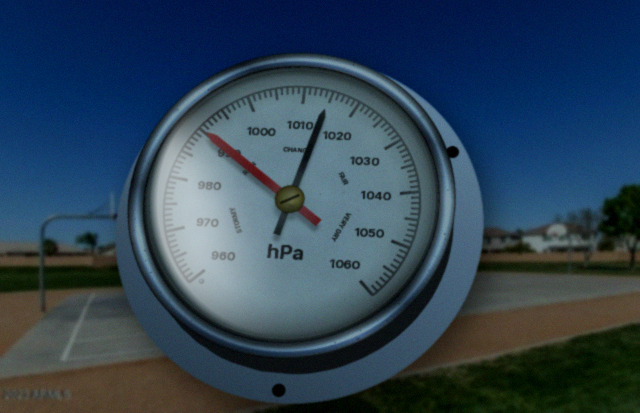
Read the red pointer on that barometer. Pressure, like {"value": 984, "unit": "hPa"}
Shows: {"value": 990, "unit": "hPa"}
